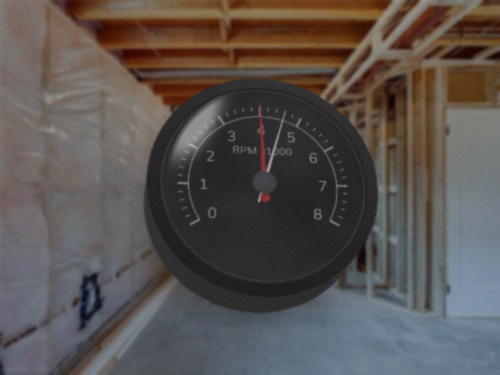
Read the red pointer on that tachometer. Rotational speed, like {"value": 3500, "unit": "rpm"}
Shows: {"value": 4000, "unit": "rpm"}
